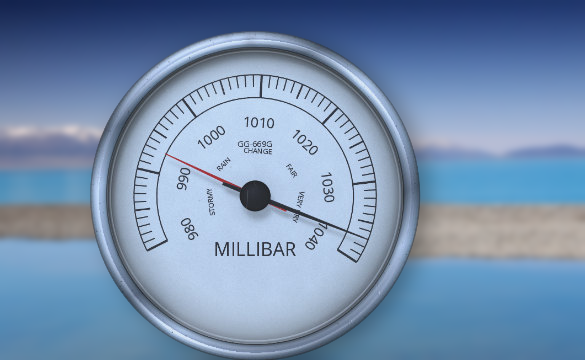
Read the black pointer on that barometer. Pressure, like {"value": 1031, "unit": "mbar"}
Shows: {"value": 1037, "unit": "mbar"}
